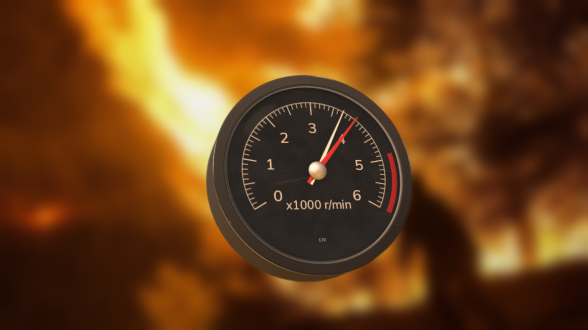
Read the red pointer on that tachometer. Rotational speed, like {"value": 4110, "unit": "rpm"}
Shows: {"value": 4000, "unit": "rpm"}
